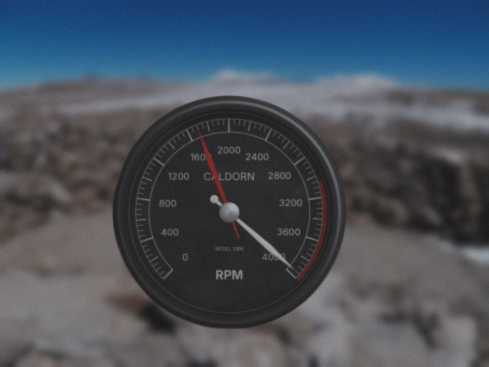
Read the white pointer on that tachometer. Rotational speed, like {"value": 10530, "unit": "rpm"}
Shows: {"value": 3950, "unit": "rpm"}
